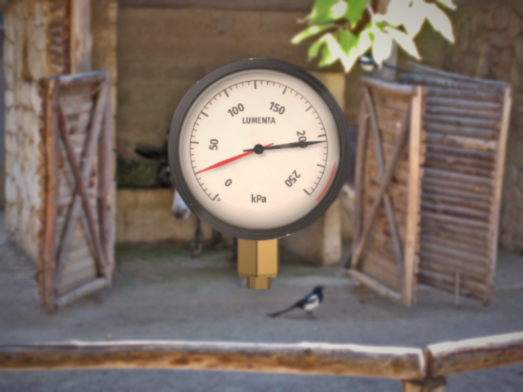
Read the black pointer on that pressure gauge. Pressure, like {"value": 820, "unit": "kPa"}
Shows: {"value": 205, "unit": "kPa"}
